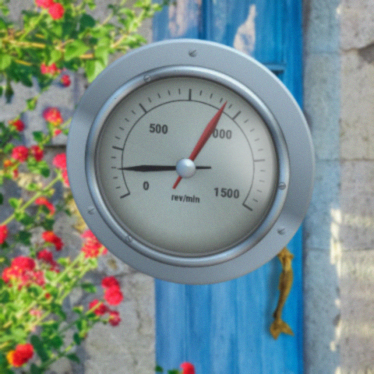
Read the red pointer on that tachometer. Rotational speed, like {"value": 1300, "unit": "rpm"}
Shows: {"value": 925, "unit": "rpm"}
